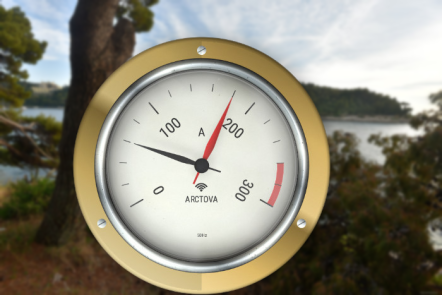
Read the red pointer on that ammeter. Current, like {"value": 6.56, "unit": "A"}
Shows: {"value": 180, "unit": "A"}
